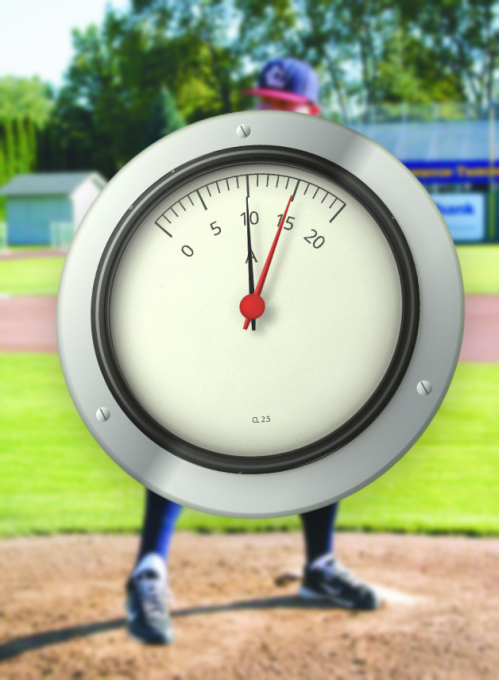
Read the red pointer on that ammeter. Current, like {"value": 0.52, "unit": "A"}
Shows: {"value": 15, "unit": "A"}
